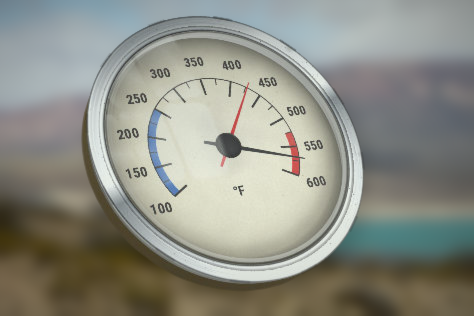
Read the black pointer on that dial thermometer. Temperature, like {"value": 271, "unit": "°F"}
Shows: {"value": 575, "unit": "°F"}
